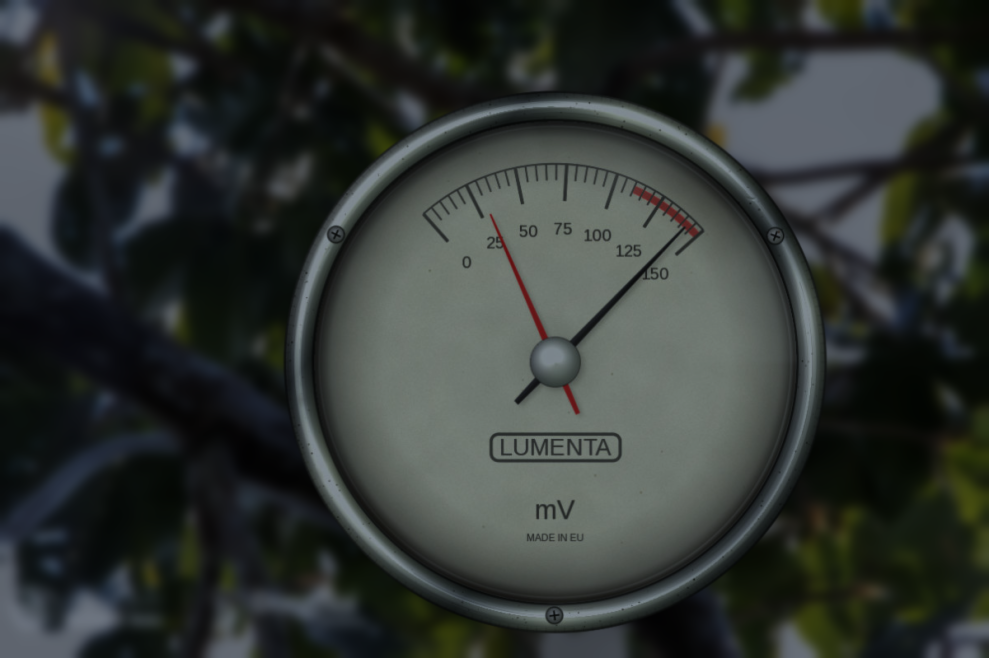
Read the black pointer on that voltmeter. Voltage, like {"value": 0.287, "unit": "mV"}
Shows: {"value": 142.5, "unit": "mV"}
